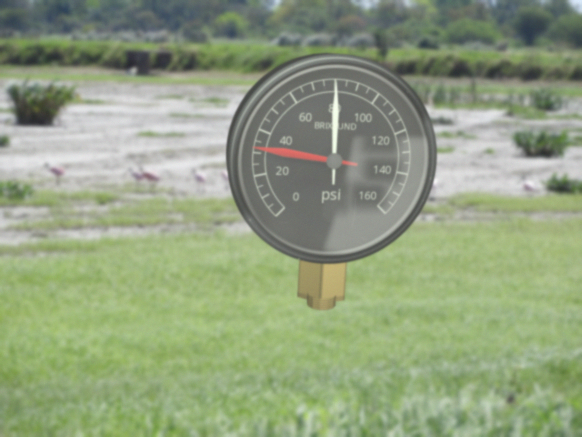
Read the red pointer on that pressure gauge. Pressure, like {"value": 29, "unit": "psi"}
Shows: {"value": 32.5, "unit": "psi"}
